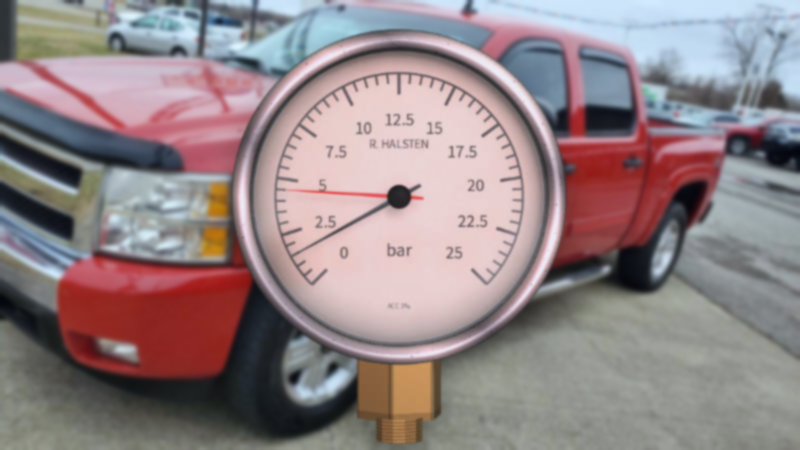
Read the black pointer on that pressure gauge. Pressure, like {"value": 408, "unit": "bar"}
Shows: {"value": 1.5, "unit": "bar"}
